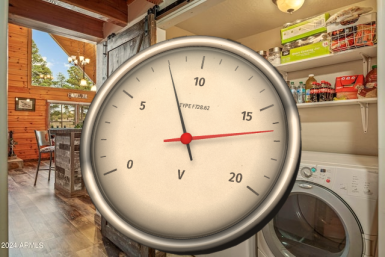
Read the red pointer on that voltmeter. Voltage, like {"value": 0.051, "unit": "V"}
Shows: {"value": 16.5, "unit": "V"}
